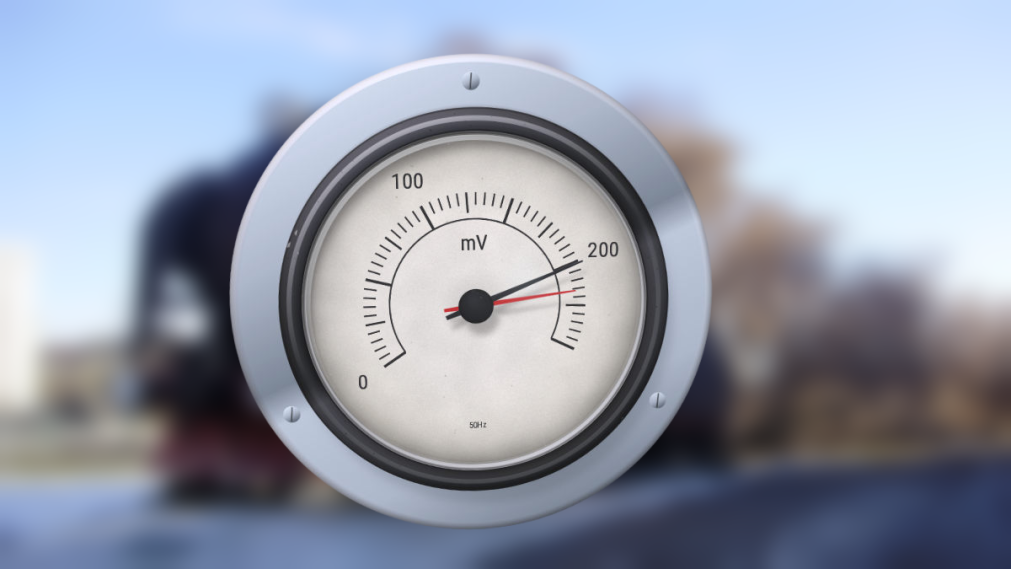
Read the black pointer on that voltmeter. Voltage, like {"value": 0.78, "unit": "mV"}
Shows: {"value": 200, "unit": "mV"}
